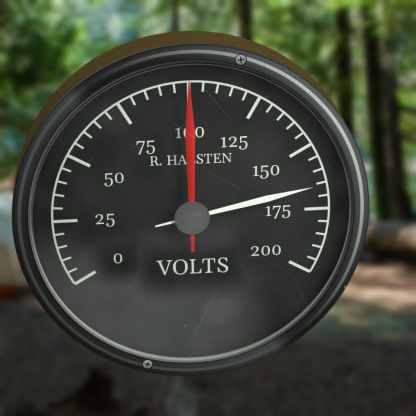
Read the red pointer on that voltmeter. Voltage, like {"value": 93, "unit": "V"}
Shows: {"value": 100, "unit": "V"}
